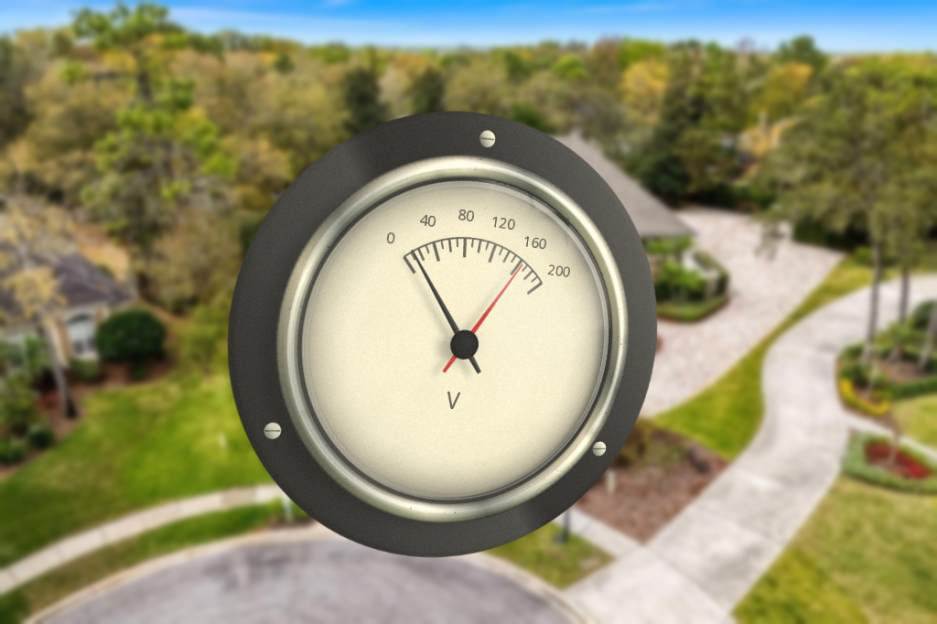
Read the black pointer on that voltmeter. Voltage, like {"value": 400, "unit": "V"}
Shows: {"value": 10, "unit": "V"}
